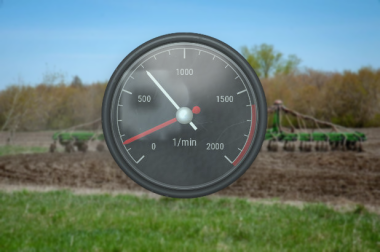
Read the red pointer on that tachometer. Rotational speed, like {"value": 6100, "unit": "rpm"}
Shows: {"value": 150, "unit": "rpm"}
